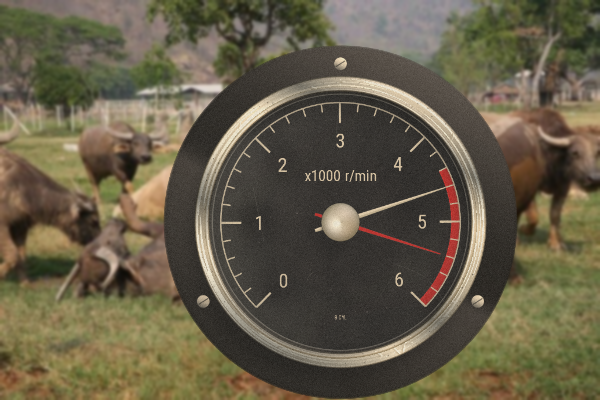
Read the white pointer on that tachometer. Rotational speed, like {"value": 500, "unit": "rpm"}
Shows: {"value": 4600, "unit": "rpm"}
